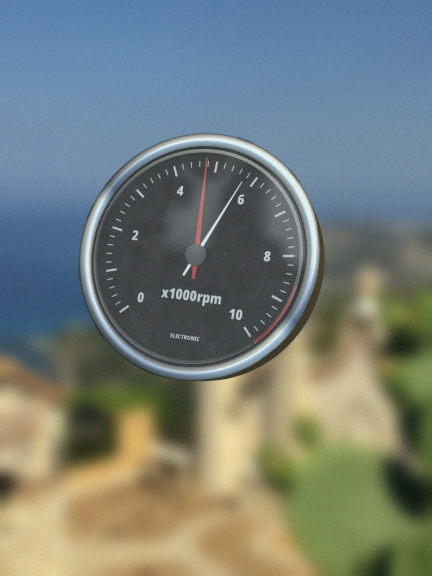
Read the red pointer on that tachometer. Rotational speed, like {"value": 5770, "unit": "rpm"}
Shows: {"value": 4800, "unit": "rpm"}
